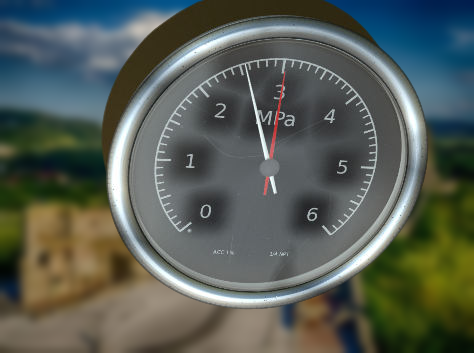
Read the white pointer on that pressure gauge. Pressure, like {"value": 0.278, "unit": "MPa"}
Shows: {"value": 2.55, "unit": "MPa"}
